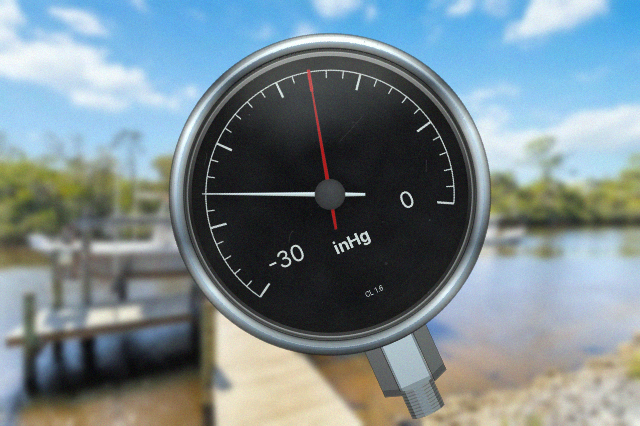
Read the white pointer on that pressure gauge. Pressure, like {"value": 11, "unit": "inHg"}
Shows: {"value": -23, "unit": "inHg"}
